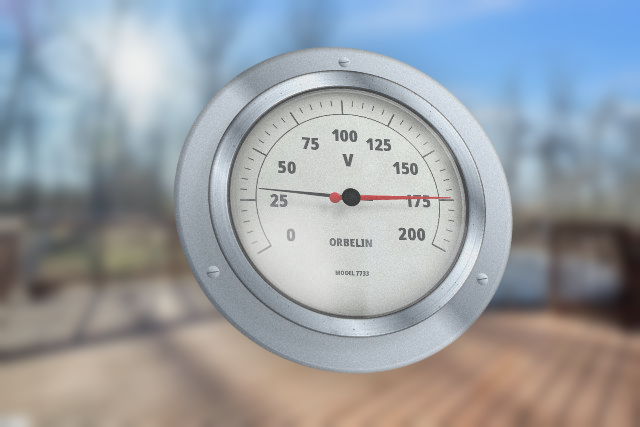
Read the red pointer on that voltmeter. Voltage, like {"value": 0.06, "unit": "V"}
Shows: {"value": 175, "unit": "V"}
